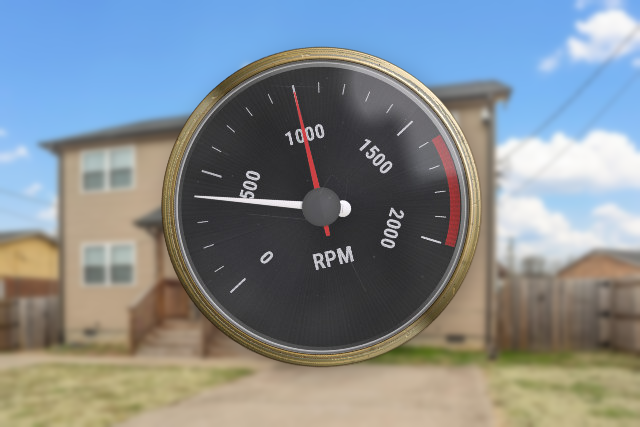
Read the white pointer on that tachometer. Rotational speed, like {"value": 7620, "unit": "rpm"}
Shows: {"value": 400, "unit": "rpm"}
